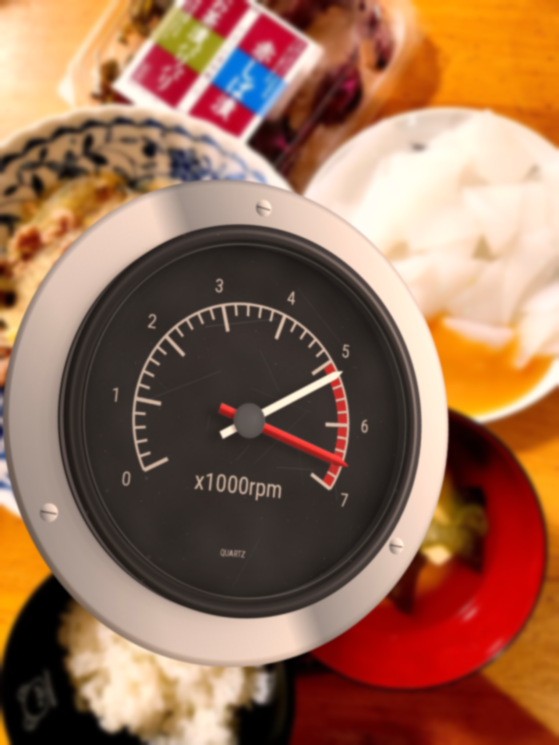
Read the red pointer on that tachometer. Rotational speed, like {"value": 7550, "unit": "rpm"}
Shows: {"value": 6600, "unit": "rpm"}
